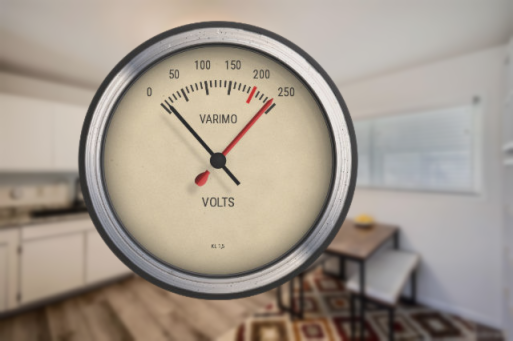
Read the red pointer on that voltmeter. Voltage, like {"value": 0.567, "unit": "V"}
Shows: {"value": 240, "unit": "V"}
